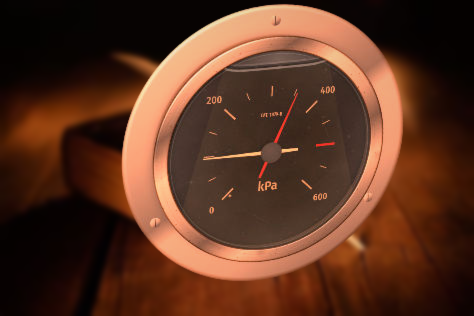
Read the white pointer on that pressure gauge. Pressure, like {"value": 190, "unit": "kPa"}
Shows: {"value": 100, "unit": "kPa"}
